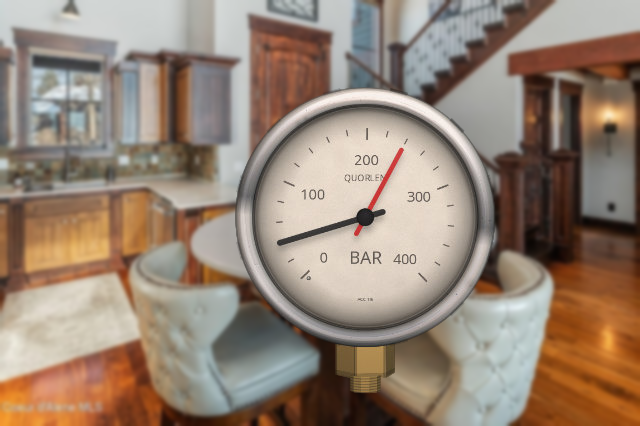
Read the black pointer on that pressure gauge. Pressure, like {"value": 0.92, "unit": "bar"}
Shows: {"value": 40, "unit": "bar"}
